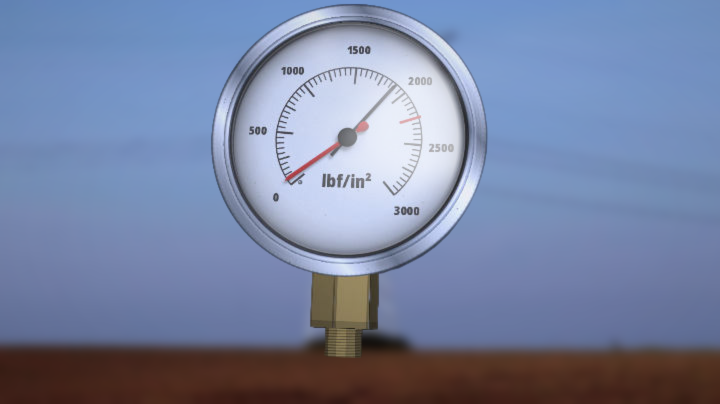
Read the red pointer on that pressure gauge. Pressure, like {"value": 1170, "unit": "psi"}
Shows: {"value": 50, "unit": "psi"}
